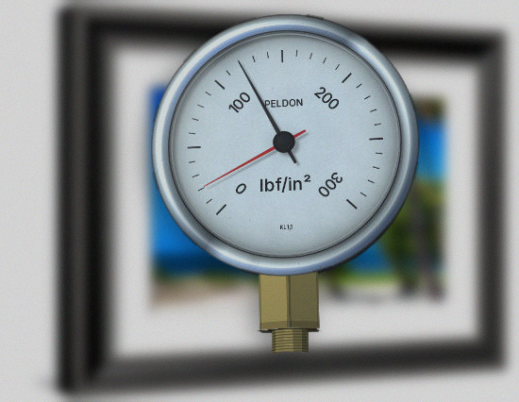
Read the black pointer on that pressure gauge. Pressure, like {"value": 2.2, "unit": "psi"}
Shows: {"value": 120, "unit": "psi"}
